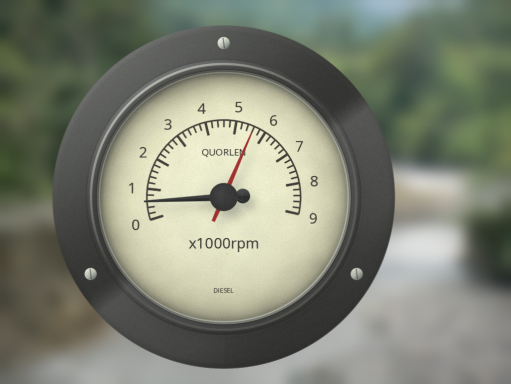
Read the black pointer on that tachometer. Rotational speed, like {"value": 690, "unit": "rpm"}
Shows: {"value": 600, "unit": "rpm"}
